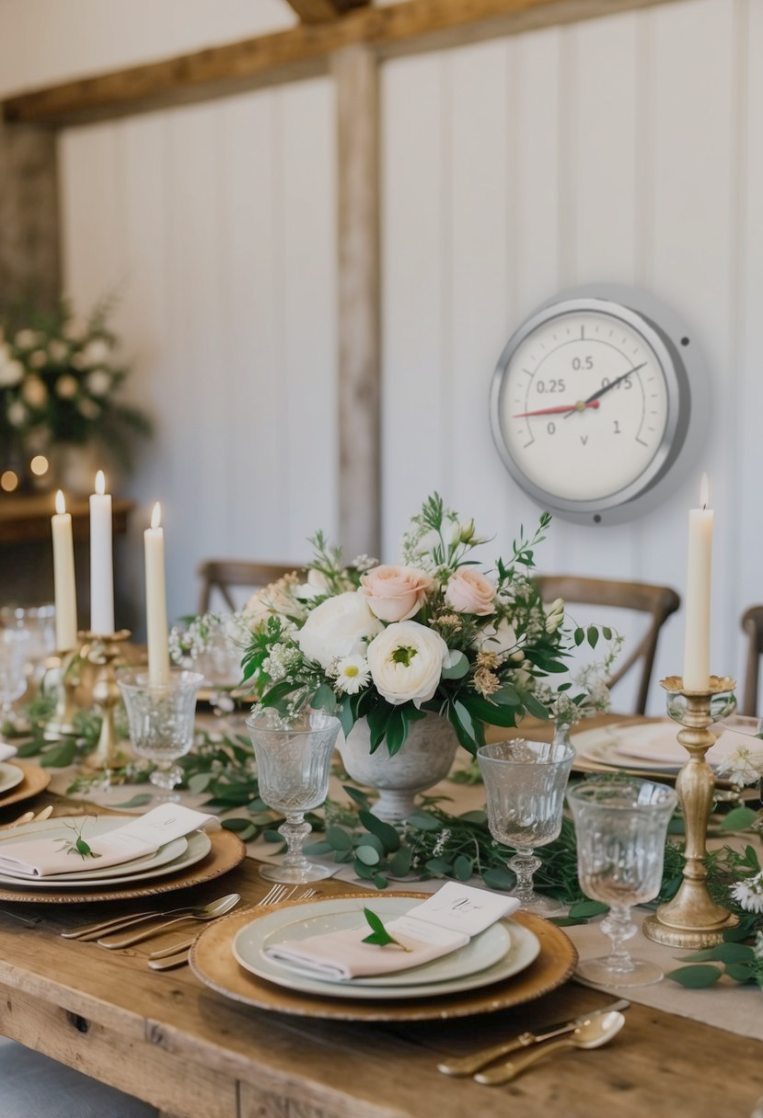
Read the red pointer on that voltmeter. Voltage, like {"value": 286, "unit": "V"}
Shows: {"value": 0.1, "unit": "V"}
